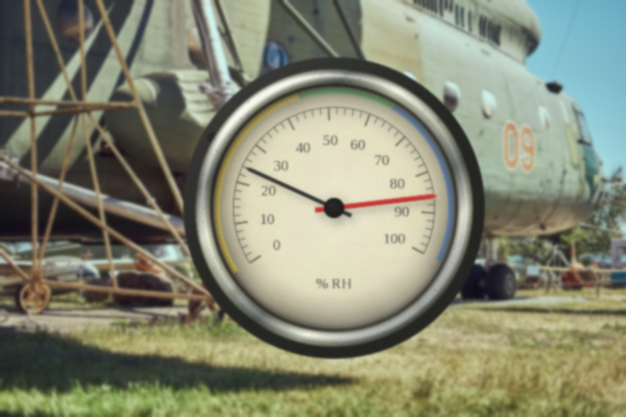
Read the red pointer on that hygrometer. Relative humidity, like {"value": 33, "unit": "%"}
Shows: {"value": 86, "unit": "%"}
